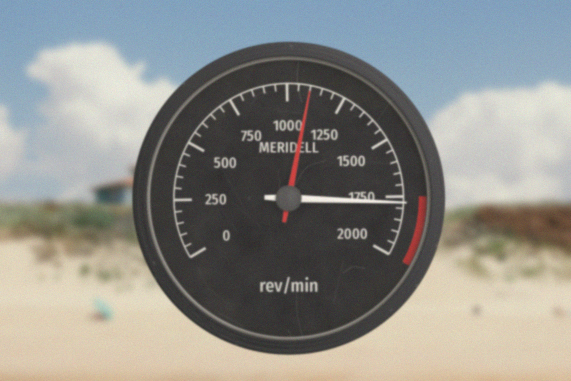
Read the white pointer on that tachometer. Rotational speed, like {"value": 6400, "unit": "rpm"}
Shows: {"value": 1775, "unit": "rpm"}
